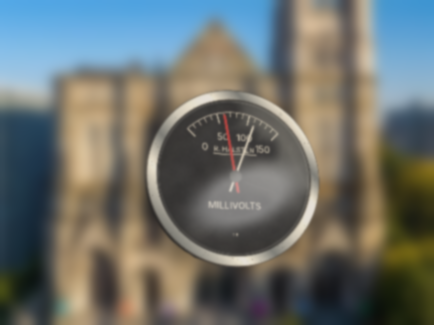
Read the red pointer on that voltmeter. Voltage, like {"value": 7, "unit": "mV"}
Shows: {"value": 60, "unit": "mV"}
